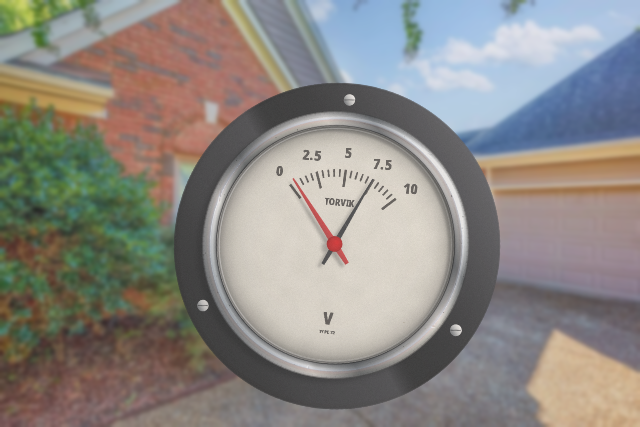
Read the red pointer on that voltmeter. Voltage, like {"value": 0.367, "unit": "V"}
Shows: {"value": 0.5, "unit": "V"}
